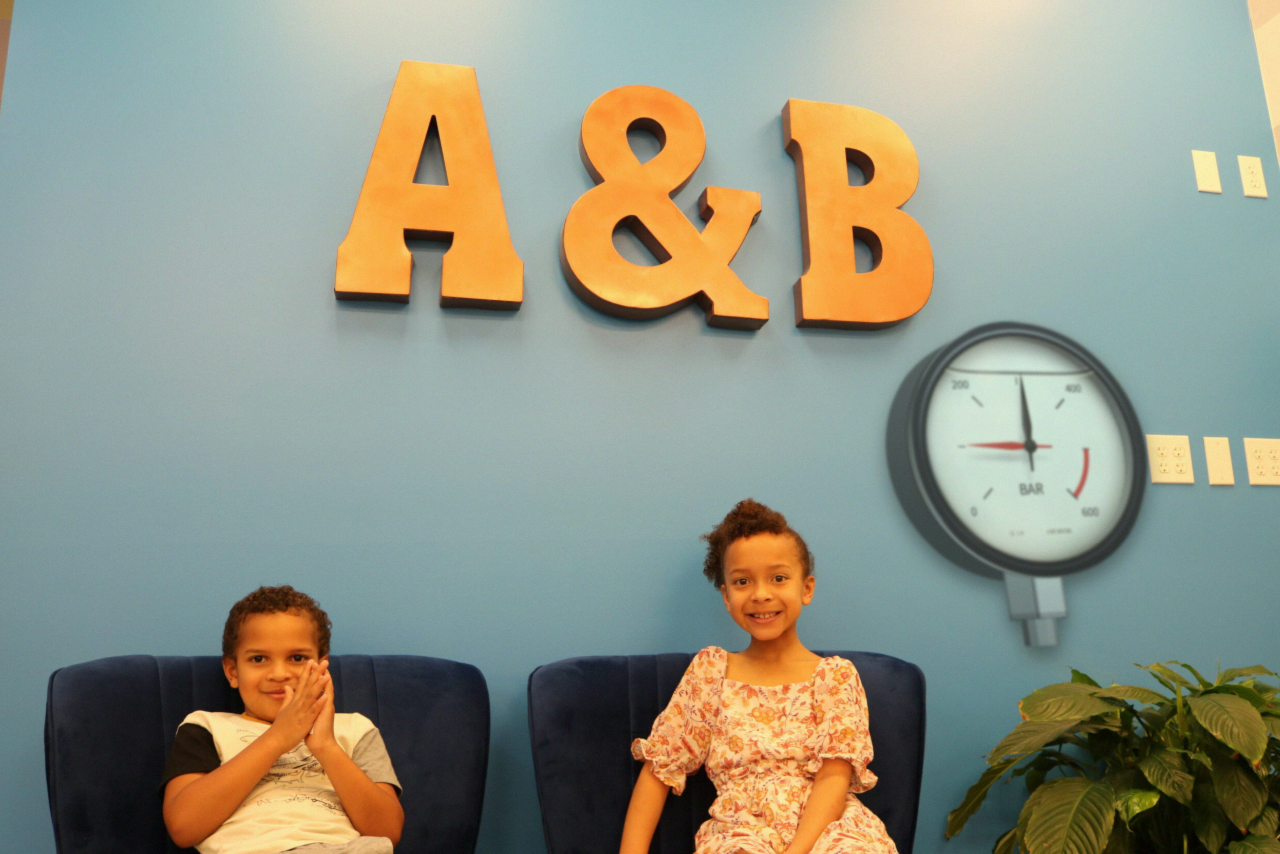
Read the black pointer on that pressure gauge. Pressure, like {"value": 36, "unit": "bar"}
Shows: {"value": 300, "unit": "bar"}
